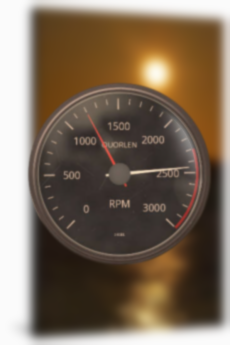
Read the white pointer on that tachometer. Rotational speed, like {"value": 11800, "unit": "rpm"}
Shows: {"value": 2450, "unit": "rpm"}
